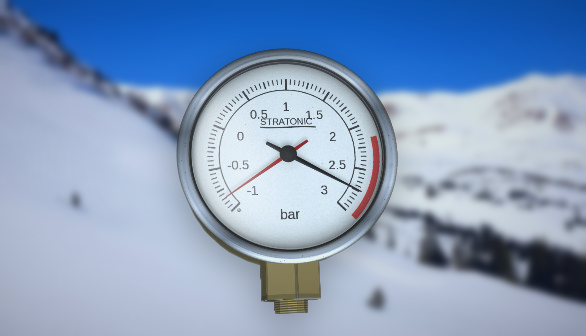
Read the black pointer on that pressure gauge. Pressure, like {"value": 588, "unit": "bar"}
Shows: {"value": 2.75, "unit": "bar"}
